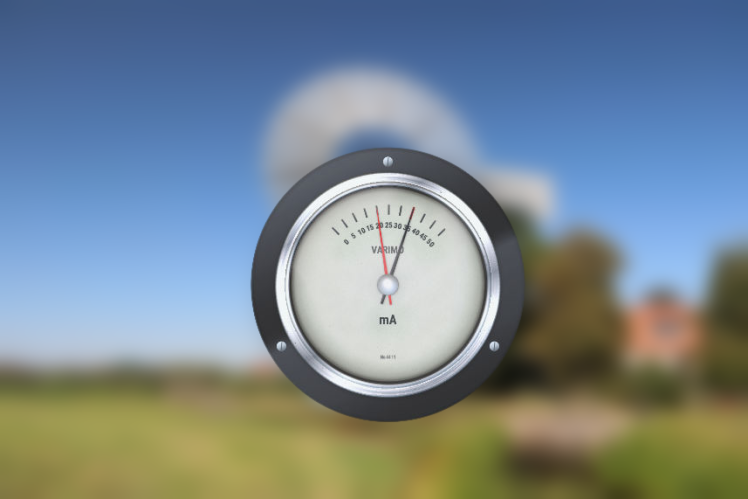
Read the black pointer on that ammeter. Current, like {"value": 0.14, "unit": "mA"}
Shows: {"value": 35, "unit": "mA"}
